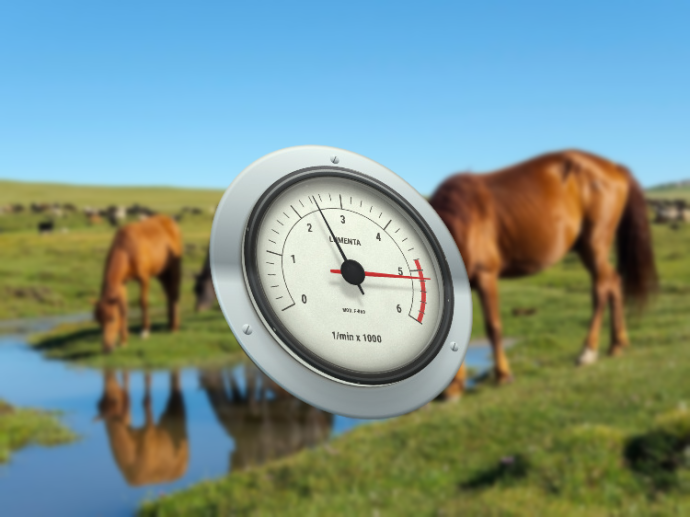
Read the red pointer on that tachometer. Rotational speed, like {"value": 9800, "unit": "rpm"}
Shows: {"value": 5200, "unit": "rpm"}
